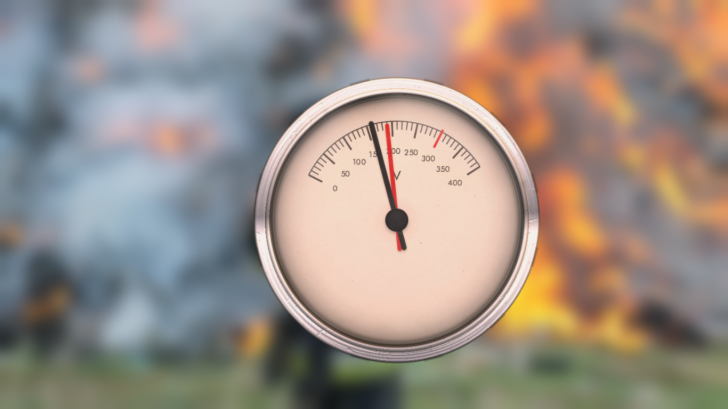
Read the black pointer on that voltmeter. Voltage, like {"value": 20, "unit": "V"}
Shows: {"value": 160, "unit": "V"}
